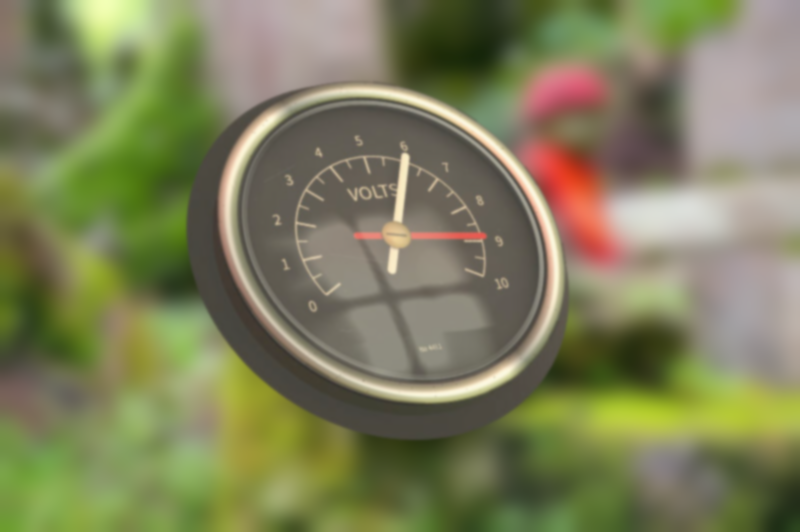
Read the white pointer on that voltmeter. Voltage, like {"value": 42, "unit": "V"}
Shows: {"value": 6, "unit": "V"}
